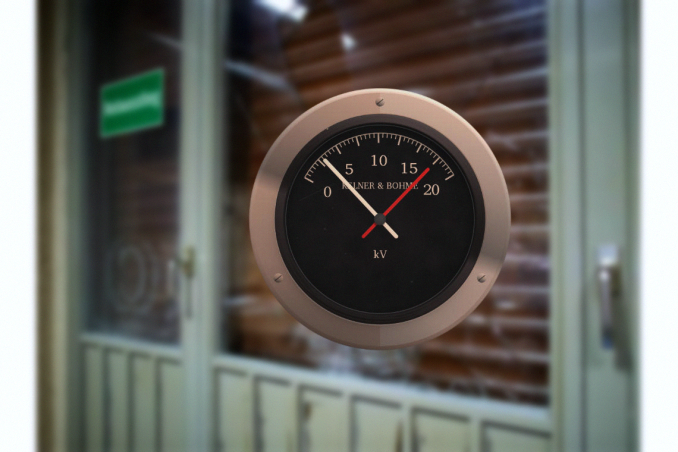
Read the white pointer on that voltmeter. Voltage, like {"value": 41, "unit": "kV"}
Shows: {"value": 3, "unit": "kV"}
